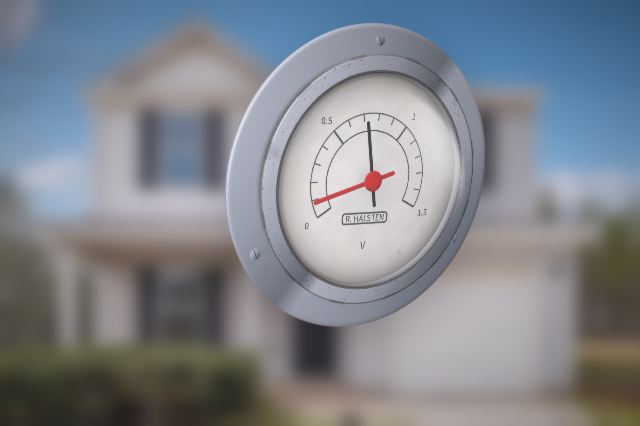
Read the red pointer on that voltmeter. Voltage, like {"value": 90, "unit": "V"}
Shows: {"value": 0.1, "unit": "V"}
